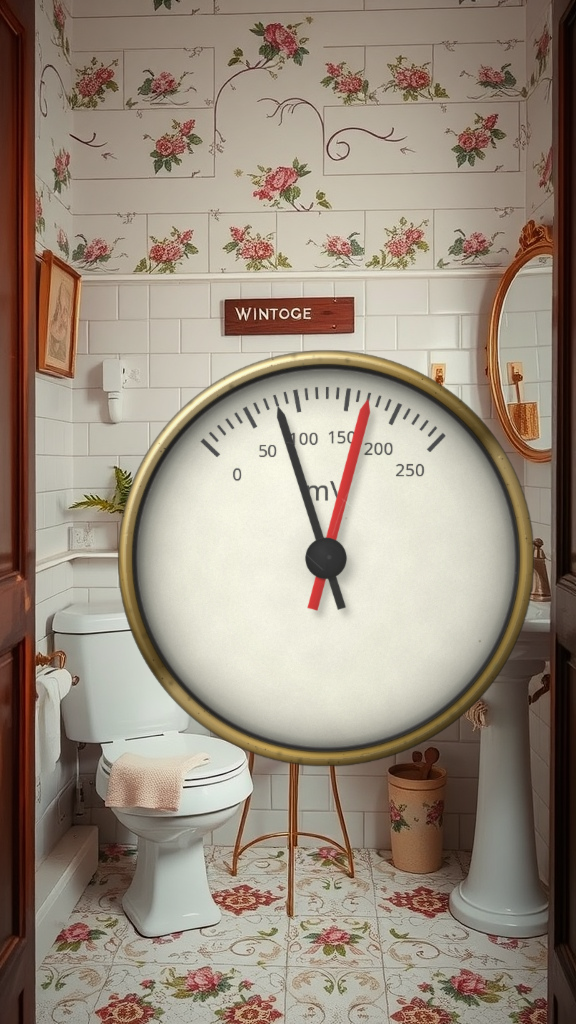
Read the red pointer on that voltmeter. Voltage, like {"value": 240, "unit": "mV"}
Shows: {"value": 170, "unit": "mV"}
